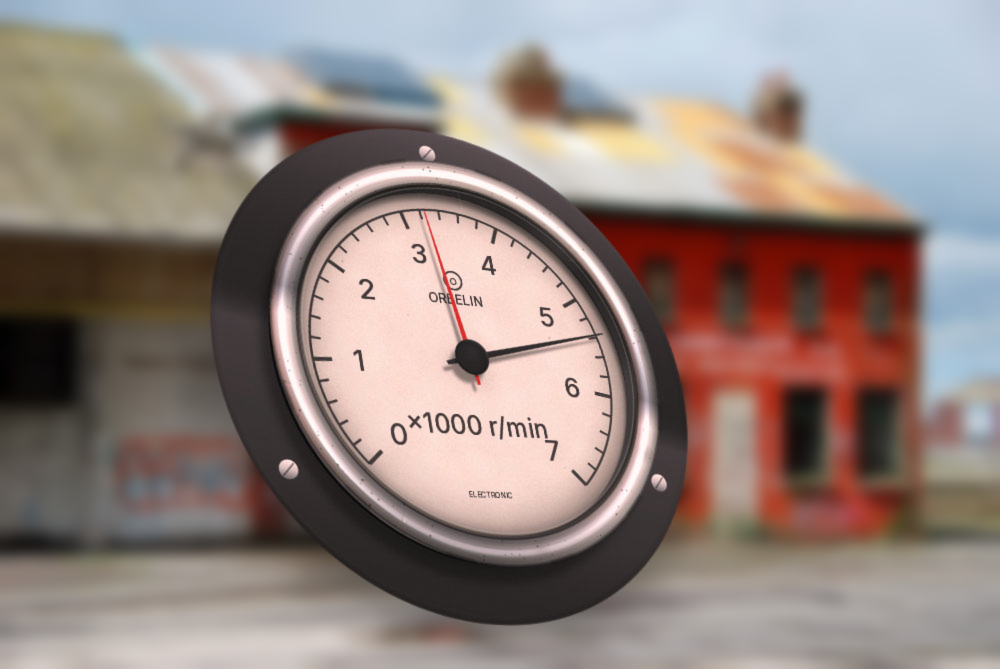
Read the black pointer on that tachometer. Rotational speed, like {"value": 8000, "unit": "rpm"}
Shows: {"value": 5400, "unit": "rpm"}
